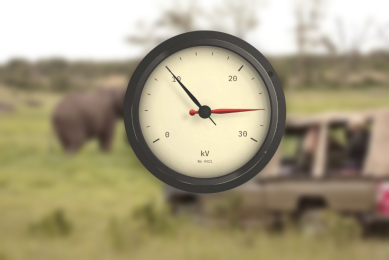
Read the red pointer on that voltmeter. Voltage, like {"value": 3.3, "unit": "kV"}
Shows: {"value": 26, "unit": "kV"}
